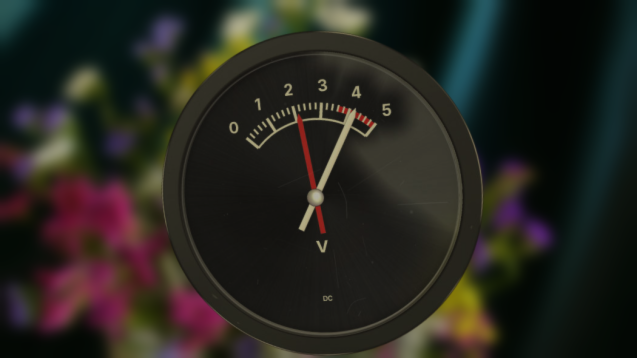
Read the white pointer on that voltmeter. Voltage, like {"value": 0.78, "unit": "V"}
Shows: {"value": 4.2, "unit": "V"}
